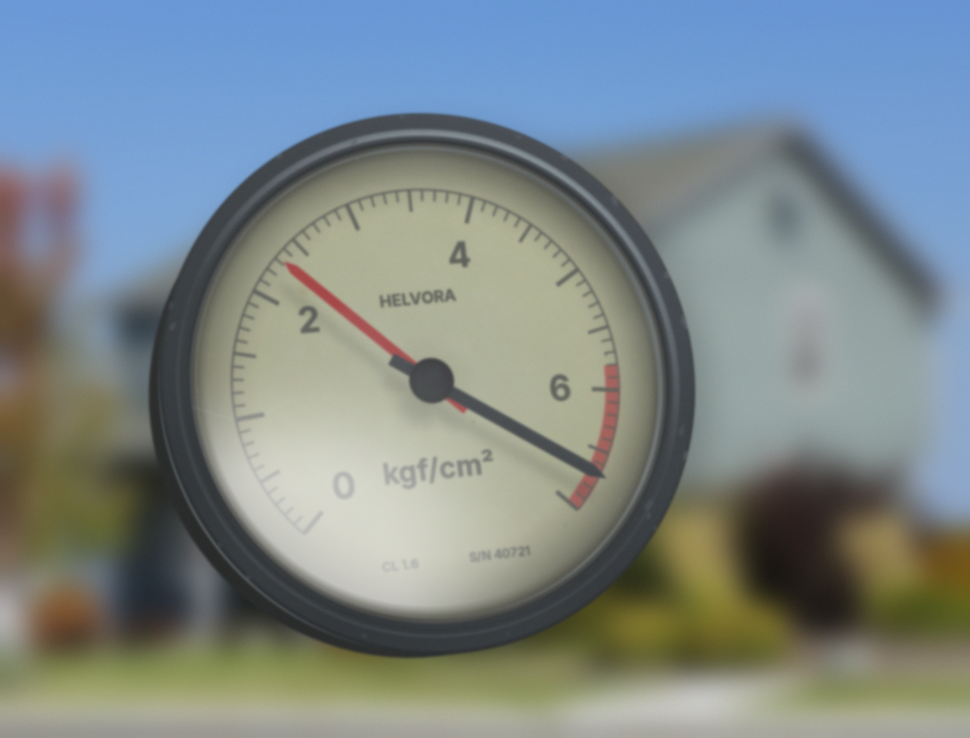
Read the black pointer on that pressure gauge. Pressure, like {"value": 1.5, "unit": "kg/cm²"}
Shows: {"value": 6.7, "unit": "kg/cm²"}
